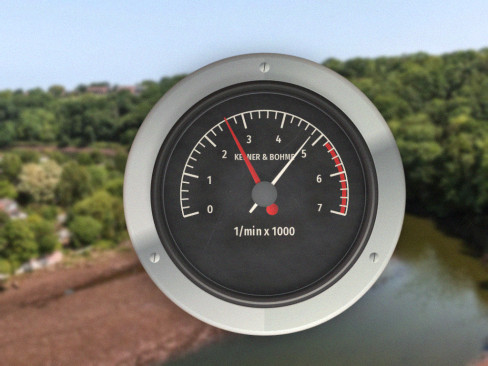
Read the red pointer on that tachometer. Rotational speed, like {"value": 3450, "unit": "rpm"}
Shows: {"value": 2600, "unit": "rpm"}
